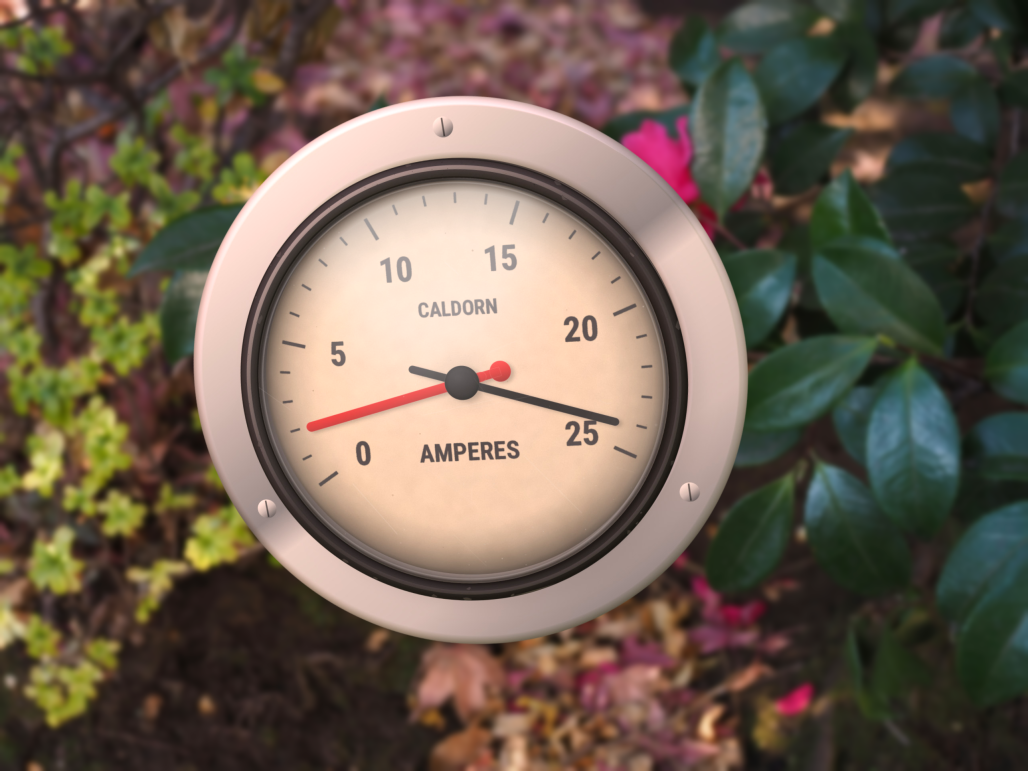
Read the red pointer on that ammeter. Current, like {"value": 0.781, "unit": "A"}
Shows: {"value": 2, "unit": "A"}
